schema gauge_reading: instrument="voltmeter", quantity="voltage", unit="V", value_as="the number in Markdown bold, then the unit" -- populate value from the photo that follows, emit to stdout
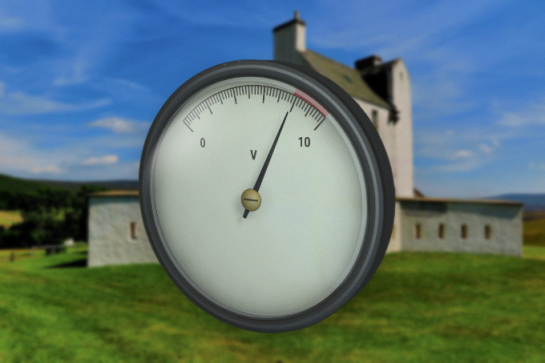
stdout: **8** V
